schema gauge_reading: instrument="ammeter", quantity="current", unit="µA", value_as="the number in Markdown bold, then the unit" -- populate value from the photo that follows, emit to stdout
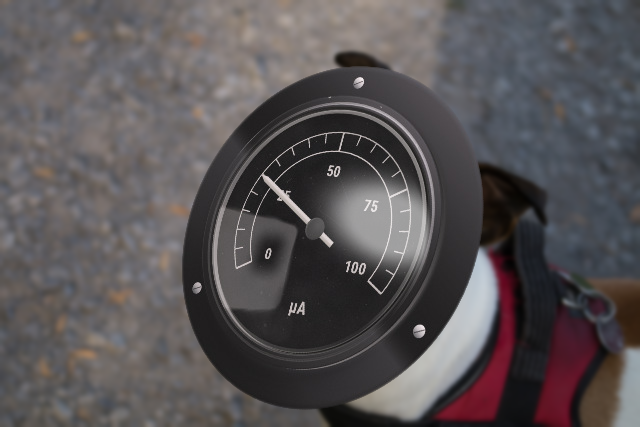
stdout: **25** µA
